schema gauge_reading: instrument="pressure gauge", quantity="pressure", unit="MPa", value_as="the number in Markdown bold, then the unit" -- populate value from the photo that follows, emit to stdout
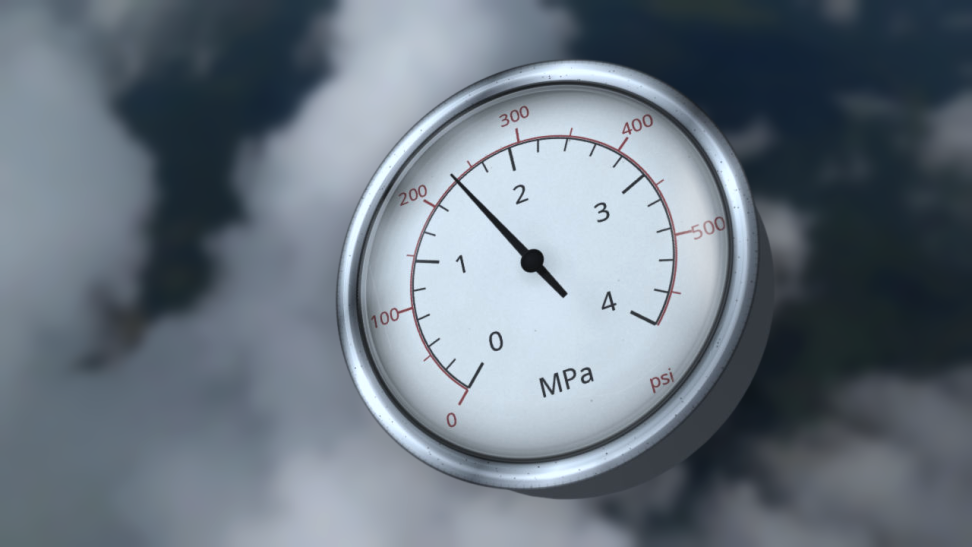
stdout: **1.6** MPa
